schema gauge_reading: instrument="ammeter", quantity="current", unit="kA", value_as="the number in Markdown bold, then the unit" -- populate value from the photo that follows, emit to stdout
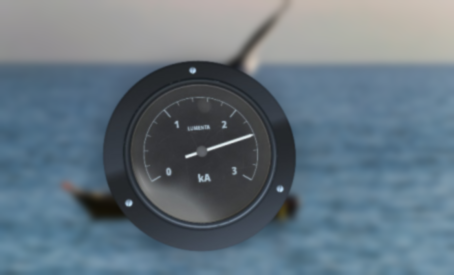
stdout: **2.4** kA
